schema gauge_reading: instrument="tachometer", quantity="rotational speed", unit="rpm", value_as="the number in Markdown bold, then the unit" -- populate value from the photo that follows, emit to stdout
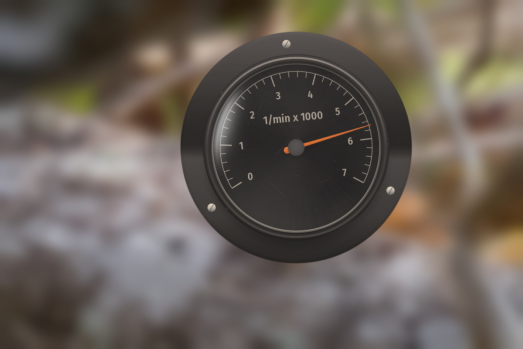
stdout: **5700** rpm
